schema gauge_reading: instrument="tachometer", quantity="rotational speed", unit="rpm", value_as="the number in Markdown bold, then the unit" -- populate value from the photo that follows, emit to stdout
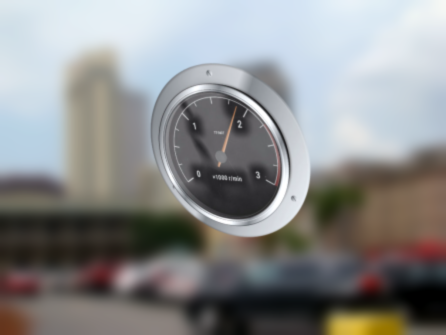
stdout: **1875** rpm
